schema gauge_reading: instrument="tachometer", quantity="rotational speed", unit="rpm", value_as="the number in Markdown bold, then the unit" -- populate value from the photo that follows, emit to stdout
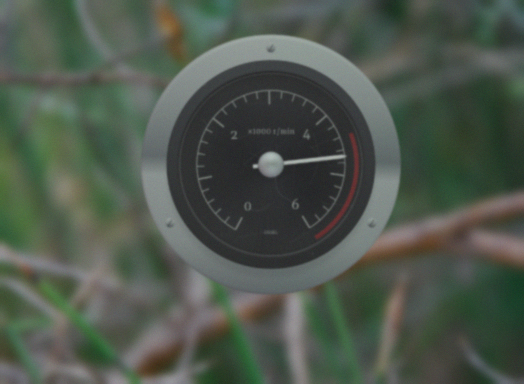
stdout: **4700** rpm
